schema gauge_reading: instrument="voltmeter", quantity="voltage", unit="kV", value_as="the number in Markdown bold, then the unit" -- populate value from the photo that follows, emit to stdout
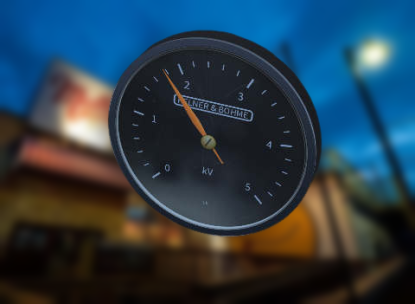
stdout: **1.8** kV
